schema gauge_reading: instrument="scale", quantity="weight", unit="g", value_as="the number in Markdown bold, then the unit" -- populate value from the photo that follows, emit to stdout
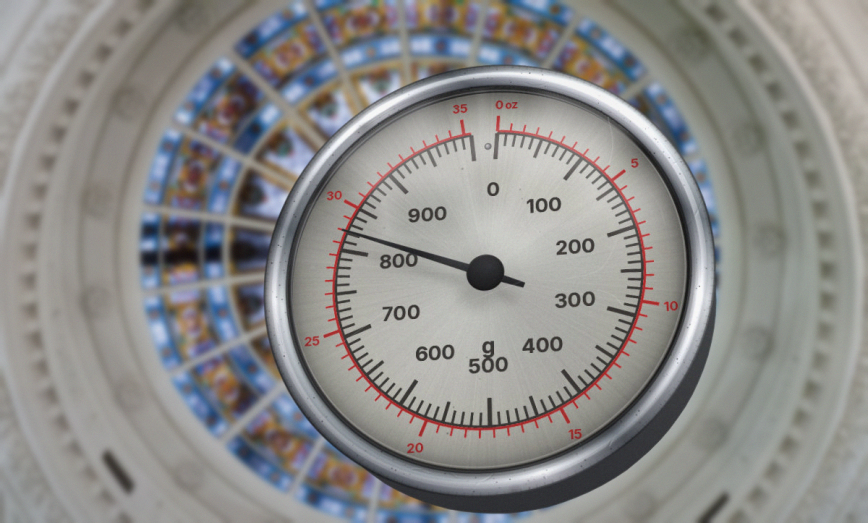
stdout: **820** g
